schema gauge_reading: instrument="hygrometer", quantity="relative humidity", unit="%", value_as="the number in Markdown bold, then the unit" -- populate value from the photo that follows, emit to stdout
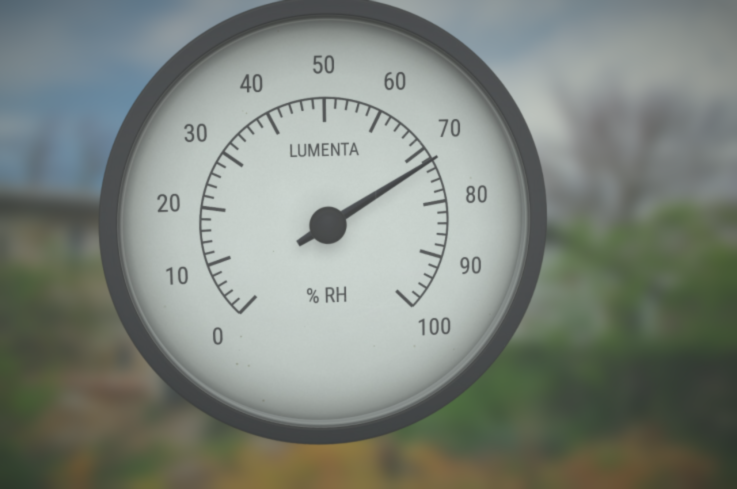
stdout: **72** %
